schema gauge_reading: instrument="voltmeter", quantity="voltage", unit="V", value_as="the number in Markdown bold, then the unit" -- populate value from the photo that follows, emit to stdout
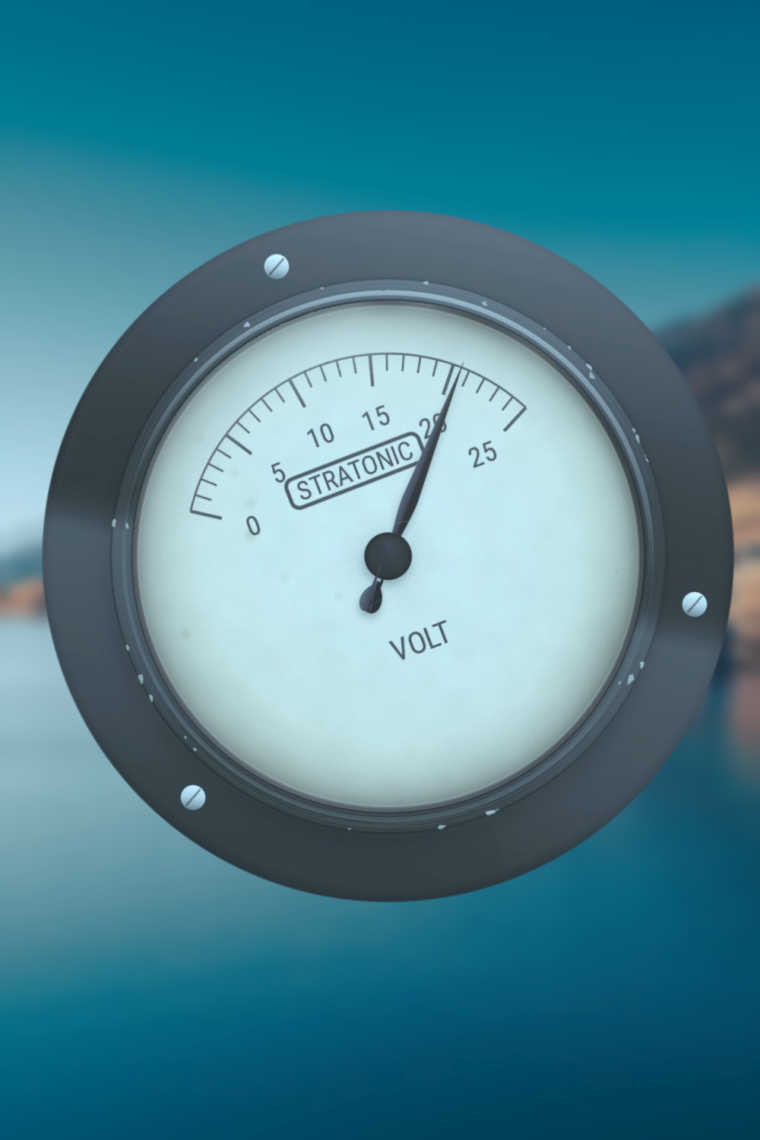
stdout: **20.5** V
